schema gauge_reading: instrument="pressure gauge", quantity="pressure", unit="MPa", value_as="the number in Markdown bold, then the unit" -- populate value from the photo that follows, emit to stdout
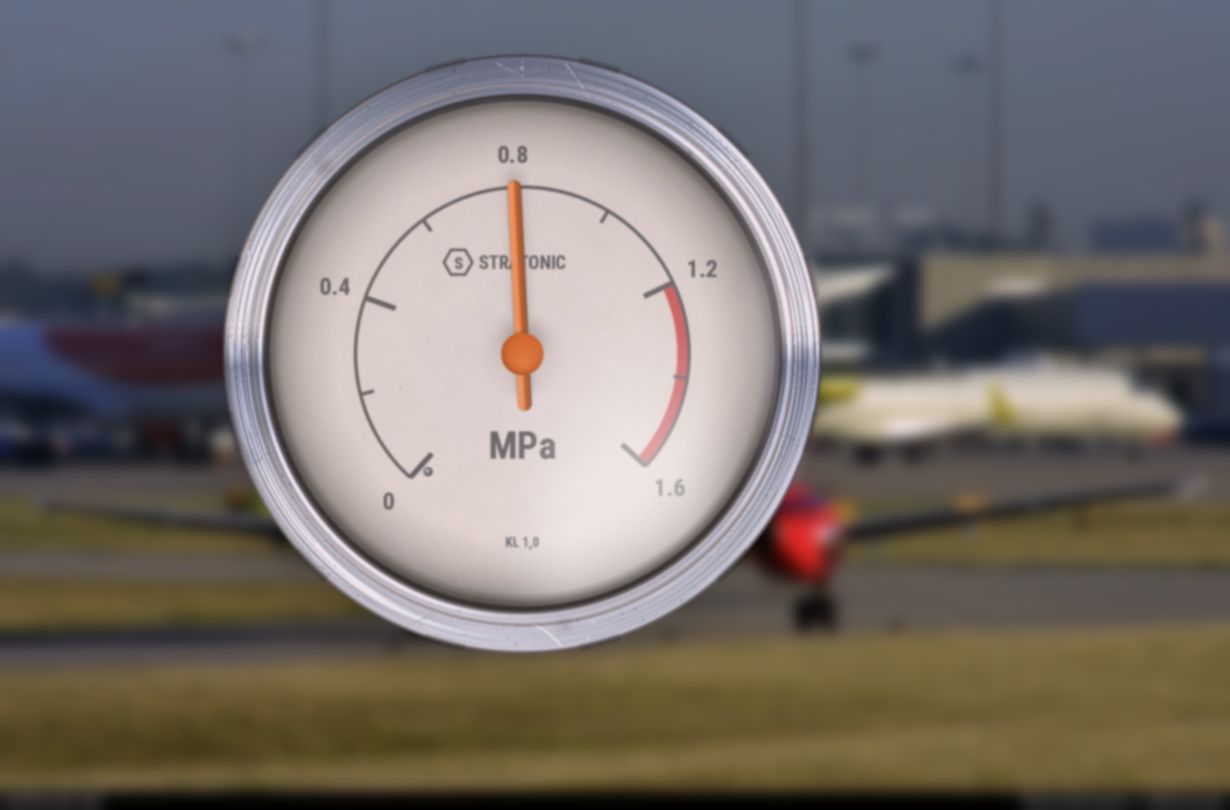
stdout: **0.8** MPa
